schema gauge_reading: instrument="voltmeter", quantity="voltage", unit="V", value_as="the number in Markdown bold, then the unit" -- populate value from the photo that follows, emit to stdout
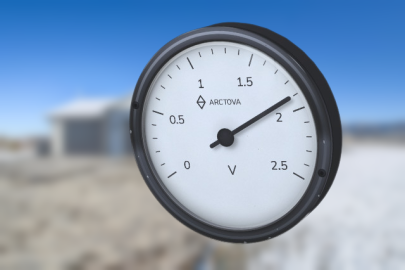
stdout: **1.9** V
